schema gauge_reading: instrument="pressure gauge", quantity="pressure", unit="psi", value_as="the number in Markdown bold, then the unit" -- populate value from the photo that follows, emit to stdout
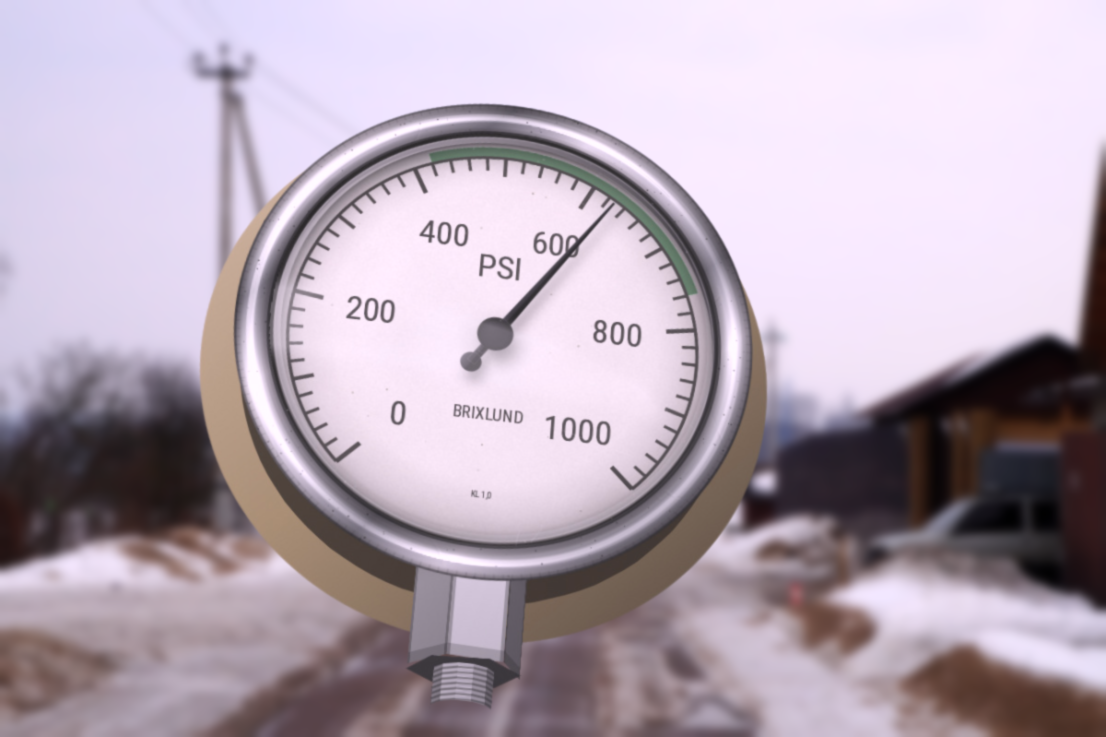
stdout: **630** psi
